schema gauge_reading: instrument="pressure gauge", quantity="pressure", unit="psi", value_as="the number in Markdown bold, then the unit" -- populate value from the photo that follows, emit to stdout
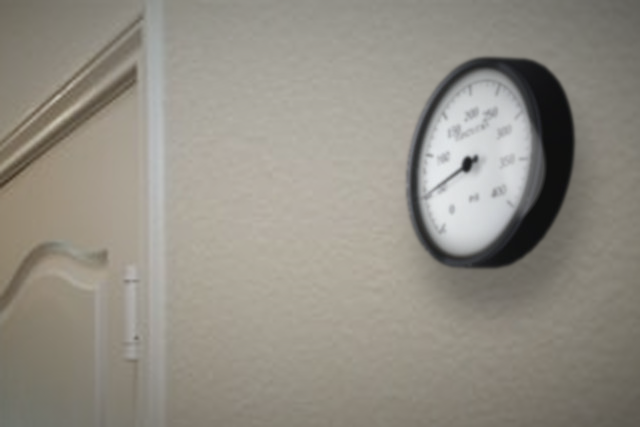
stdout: **50** psi
